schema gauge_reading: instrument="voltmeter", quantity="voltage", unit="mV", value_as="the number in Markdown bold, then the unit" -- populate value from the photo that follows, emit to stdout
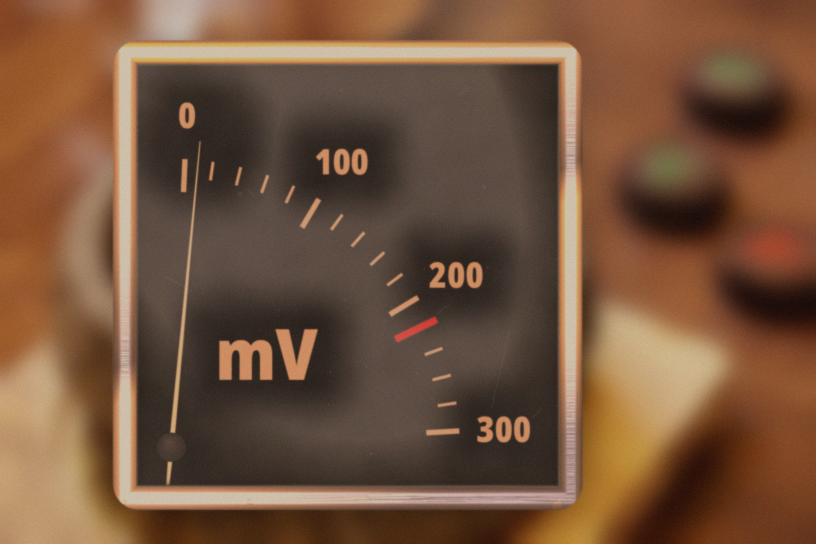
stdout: **10** mV
